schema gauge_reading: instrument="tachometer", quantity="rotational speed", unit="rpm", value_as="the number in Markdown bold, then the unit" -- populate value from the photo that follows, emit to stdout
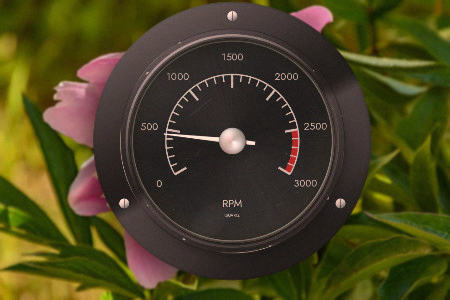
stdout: **450** rpm
